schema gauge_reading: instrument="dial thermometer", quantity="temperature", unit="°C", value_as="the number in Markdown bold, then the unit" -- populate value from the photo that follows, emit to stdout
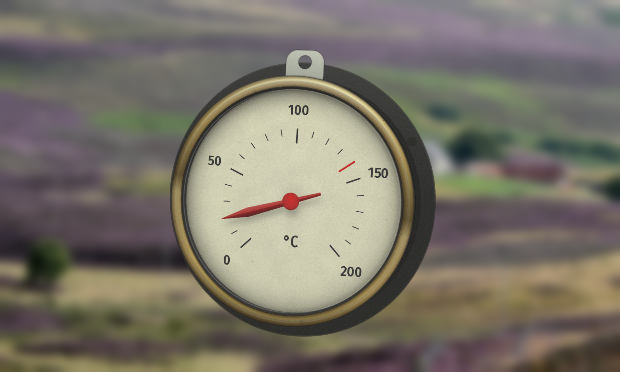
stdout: **20** °C
